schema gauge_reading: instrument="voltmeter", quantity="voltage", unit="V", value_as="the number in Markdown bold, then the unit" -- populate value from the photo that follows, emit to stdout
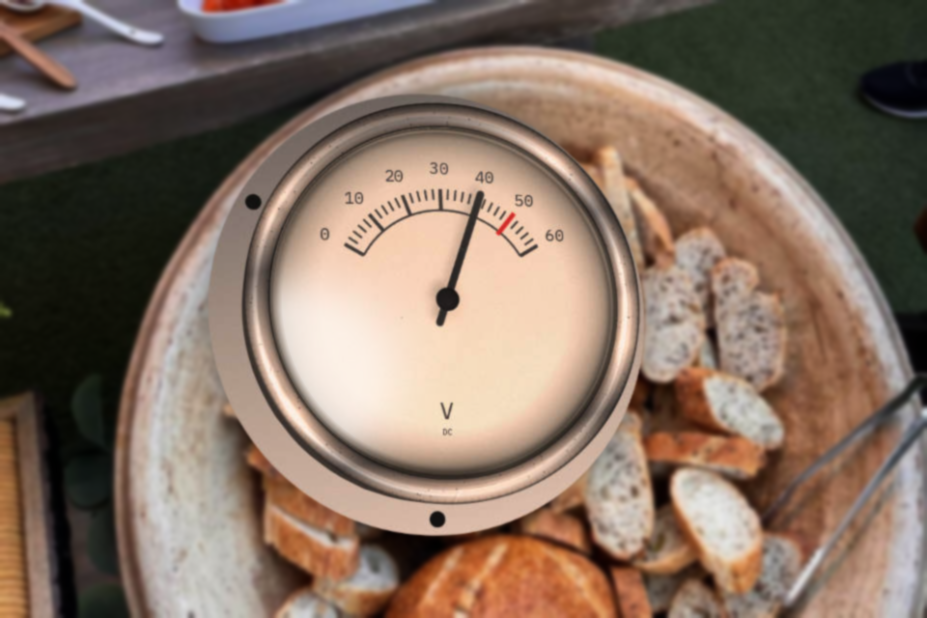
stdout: **40** V
